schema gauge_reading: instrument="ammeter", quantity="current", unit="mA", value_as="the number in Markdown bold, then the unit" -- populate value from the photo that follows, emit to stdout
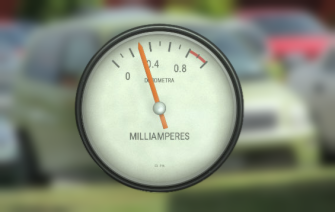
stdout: **0.3** mA
